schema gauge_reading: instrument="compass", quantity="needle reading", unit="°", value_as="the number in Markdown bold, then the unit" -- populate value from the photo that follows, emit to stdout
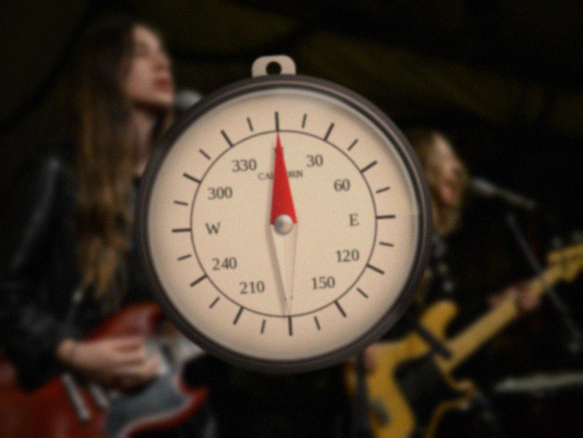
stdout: **0** °
